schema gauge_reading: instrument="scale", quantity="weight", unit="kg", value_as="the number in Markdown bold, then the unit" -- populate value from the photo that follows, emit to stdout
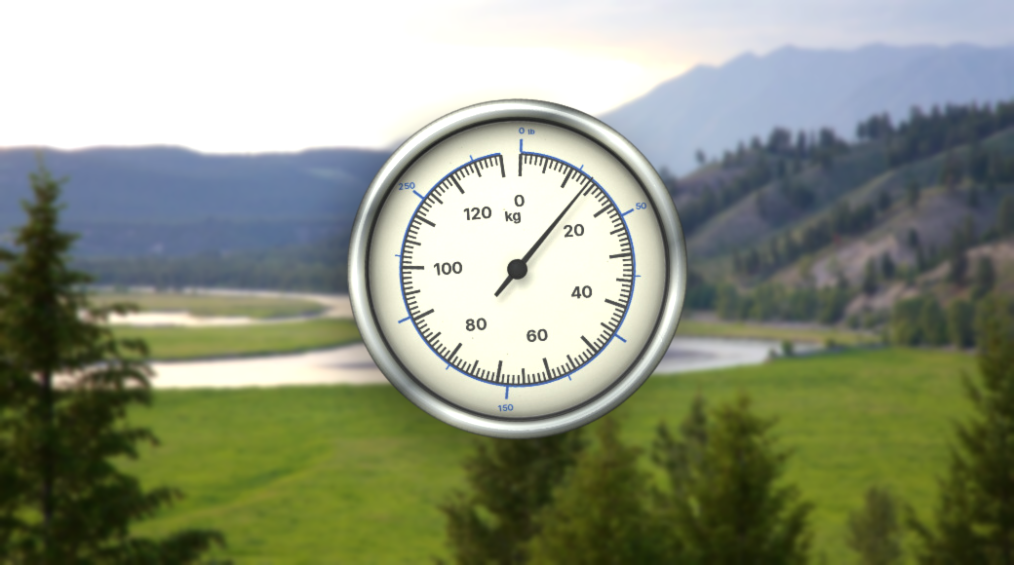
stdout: **14** kg
